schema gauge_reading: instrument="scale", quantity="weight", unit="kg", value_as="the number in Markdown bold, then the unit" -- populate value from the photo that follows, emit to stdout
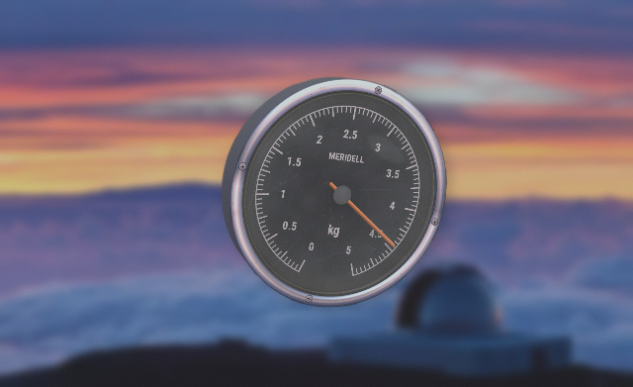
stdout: **4.45** kg
